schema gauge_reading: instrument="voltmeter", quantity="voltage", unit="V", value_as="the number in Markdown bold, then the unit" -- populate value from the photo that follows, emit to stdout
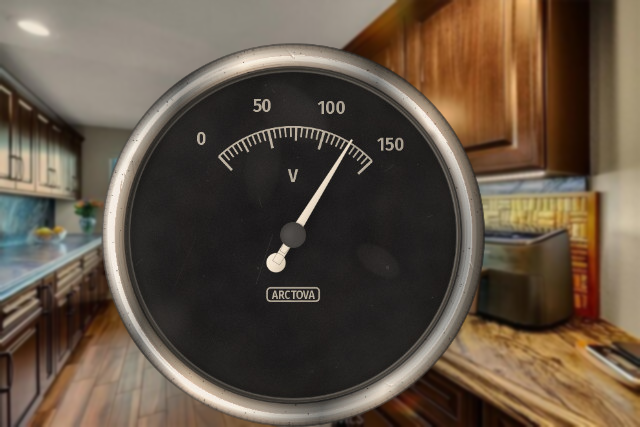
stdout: **125** V
